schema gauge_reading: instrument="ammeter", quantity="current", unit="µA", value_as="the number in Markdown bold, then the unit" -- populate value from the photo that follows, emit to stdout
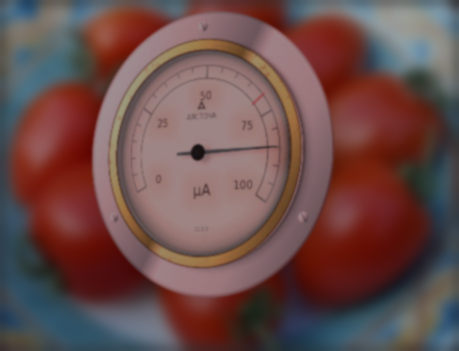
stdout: **85** µA
